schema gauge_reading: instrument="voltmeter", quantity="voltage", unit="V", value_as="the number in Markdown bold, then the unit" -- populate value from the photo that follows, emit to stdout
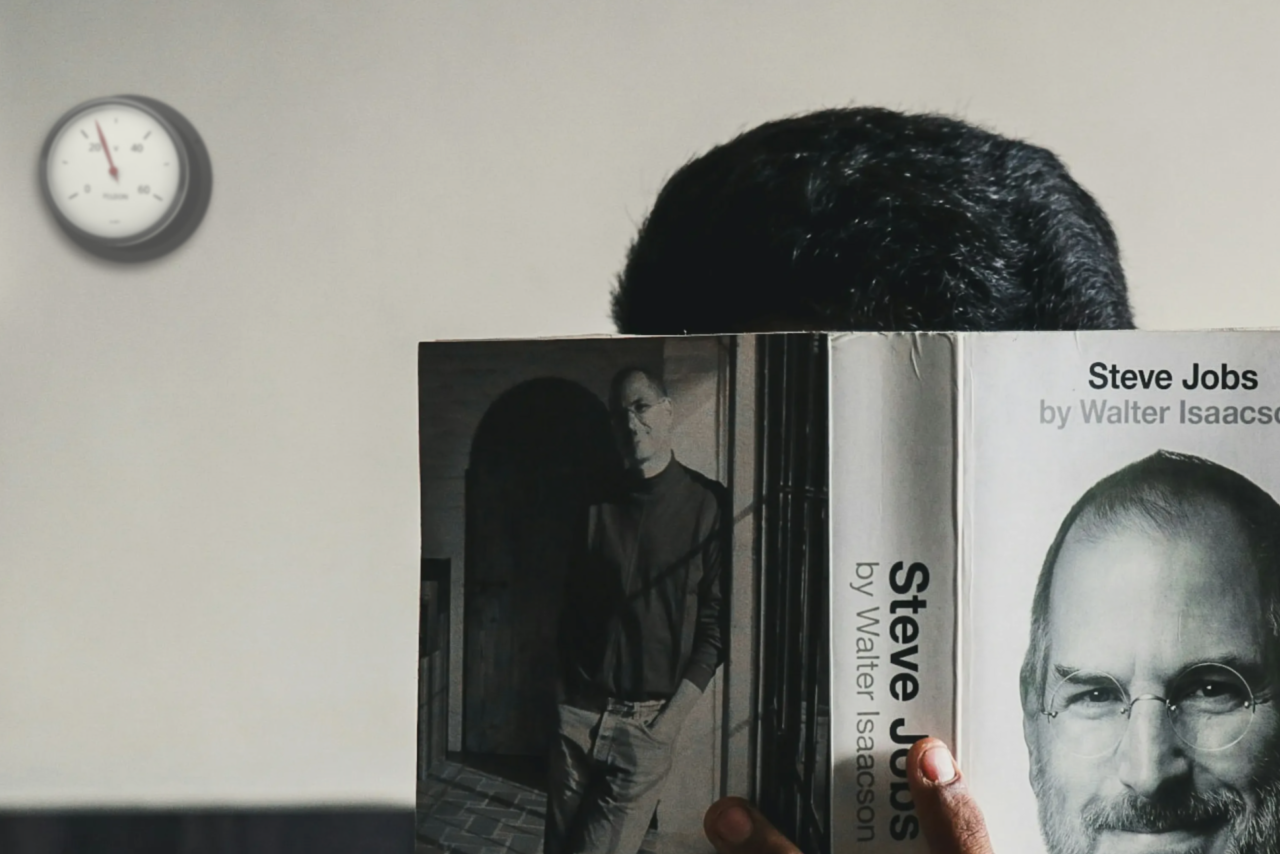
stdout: **25** V
